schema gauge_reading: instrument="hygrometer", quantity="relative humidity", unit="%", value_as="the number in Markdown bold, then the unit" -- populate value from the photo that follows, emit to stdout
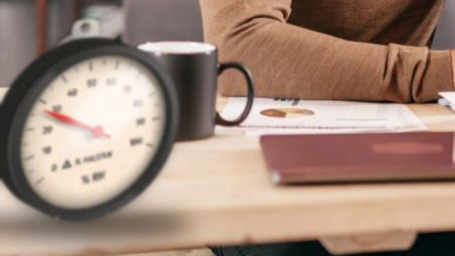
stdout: **27.5** %
